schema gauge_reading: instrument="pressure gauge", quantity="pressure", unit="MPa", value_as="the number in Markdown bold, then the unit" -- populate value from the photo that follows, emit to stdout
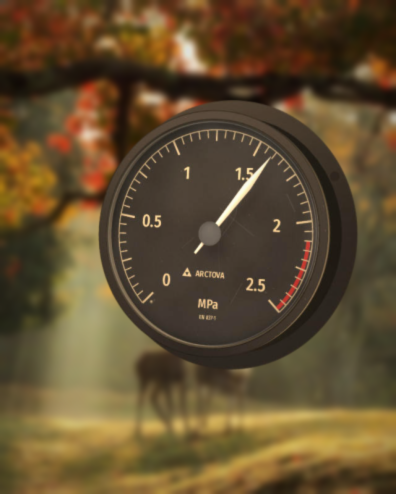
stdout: **1.6** MPa
